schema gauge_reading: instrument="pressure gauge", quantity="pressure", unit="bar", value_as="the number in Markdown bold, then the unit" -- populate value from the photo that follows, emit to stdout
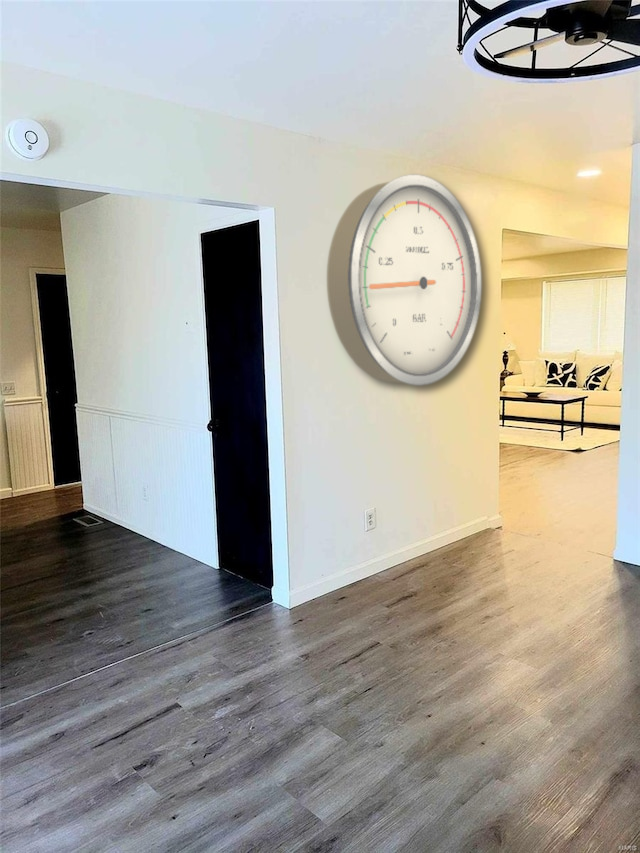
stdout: **0.15** bar
